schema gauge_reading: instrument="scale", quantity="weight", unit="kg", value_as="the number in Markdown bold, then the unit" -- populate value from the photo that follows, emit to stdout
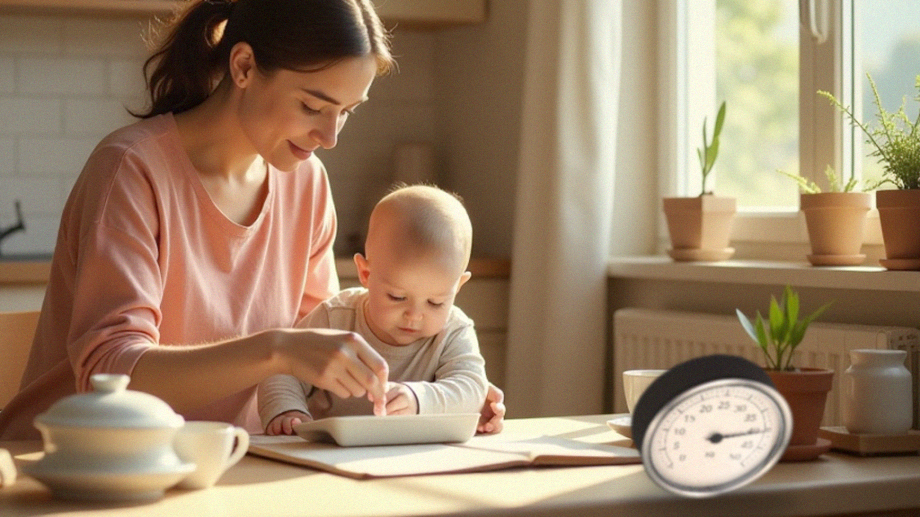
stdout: **40** kg
